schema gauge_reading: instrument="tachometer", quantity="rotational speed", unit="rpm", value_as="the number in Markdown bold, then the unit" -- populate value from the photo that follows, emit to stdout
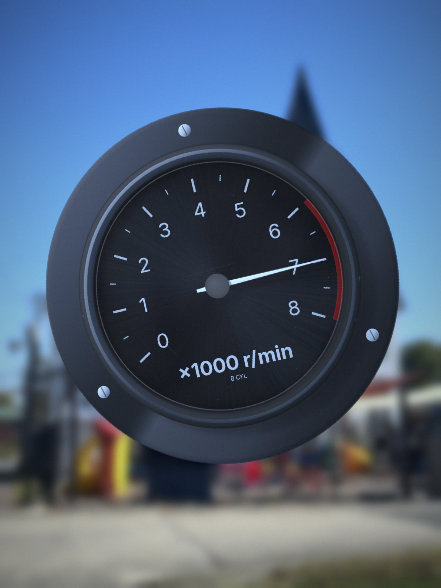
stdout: **7000** rpm
